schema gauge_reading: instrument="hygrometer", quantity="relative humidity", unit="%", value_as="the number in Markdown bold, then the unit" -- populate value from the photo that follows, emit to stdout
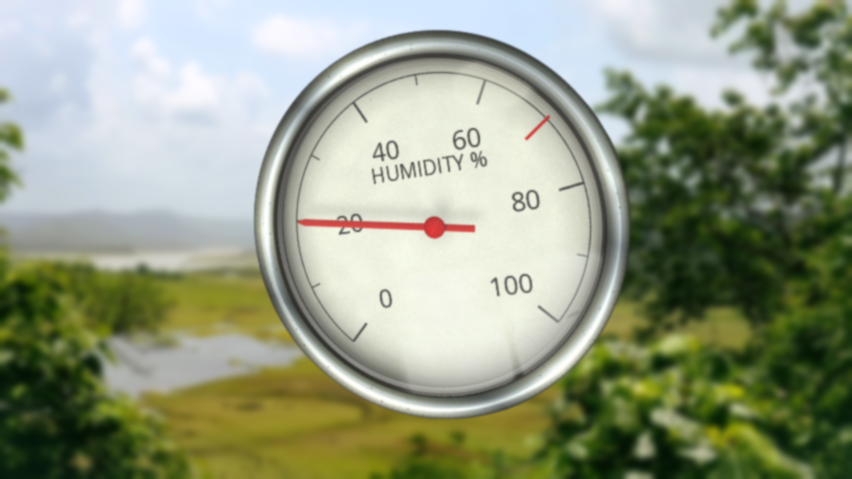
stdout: **20** %
